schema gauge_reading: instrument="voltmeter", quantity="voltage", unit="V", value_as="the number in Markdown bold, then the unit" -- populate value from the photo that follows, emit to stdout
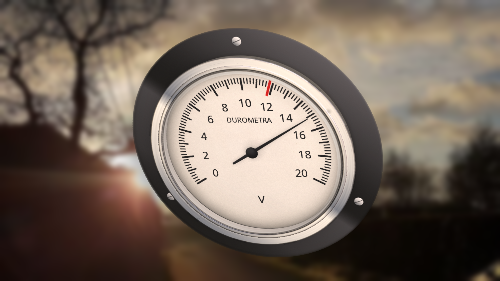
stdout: **15** V
